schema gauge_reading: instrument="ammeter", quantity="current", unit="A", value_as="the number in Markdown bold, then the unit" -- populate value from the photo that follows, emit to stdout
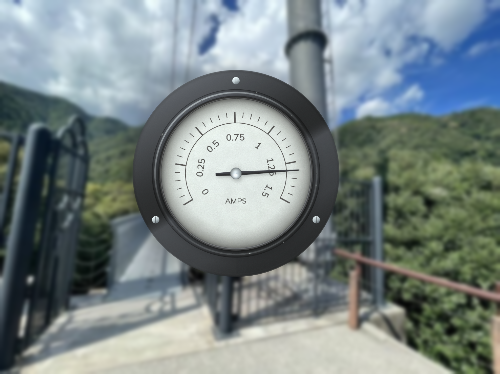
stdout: **1.3** A
